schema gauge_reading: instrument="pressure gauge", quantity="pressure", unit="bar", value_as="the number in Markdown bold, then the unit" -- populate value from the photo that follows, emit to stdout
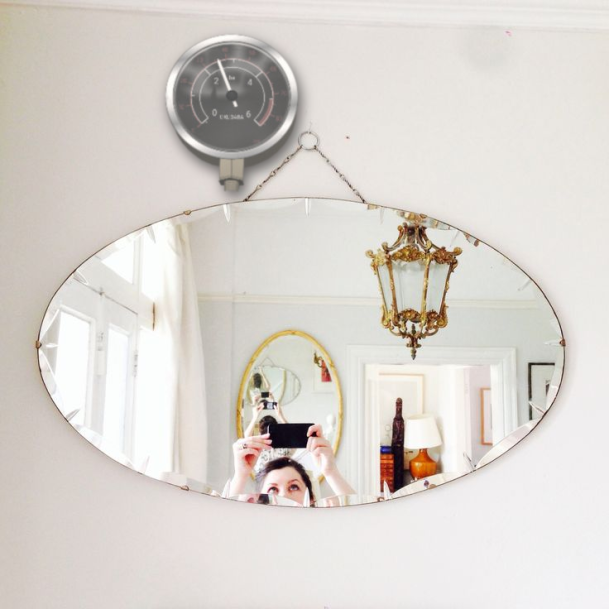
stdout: **2.5** bar
